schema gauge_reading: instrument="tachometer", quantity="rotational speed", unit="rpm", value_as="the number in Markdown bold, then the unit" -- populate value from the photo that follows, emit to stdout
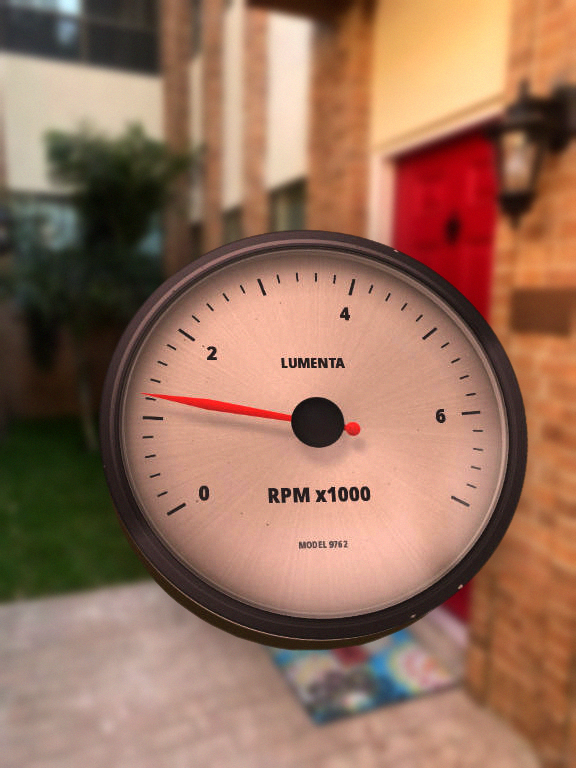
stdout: **1200** rpm
